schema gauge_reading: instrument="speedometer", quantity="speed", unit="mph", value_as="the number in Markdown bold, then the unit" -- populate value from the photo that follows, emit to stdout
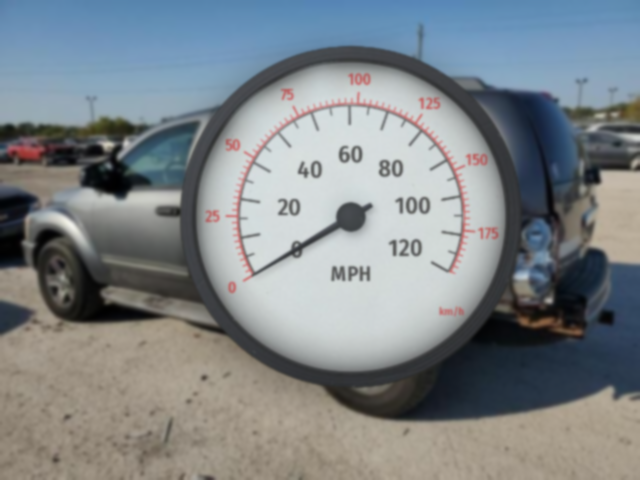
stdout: **0** mph
